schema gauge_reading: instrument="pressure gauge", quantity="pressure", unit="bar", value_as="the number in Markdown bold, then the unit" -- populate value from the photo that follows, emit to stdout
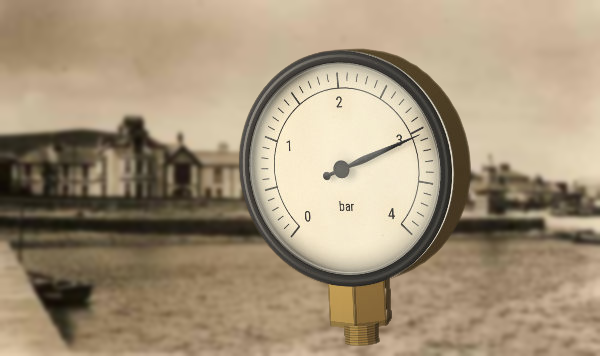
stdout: **3.05** bar
